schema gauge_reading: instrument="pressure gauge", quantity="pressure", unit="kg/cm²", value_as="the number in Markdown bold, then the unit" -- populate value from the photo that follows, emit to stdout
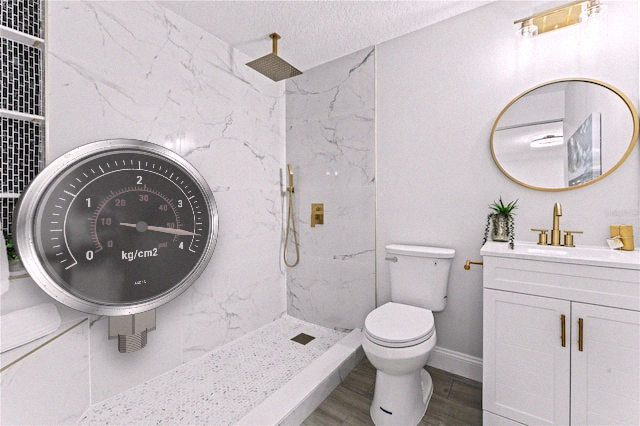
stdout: **3.7** kg/cm²
